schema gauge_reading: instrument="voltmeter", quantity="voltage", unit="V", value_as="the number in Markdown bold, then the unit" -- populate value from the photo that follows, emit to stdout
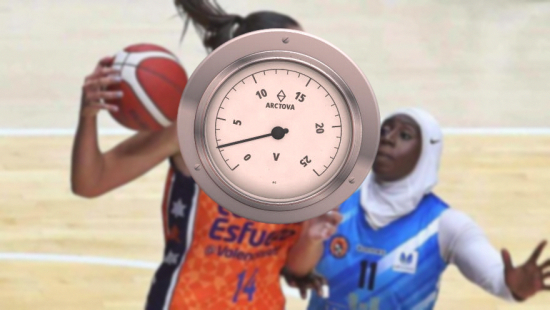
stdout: **2.5** V
